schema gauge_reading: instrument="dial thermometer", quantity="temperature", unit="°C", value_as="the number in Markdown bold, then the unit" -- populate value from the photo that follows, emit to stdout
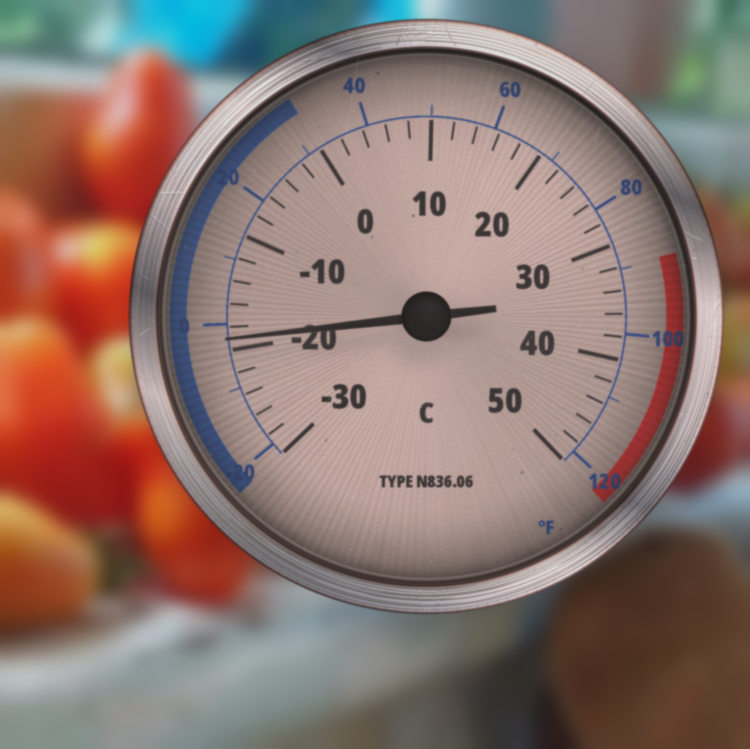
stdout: **-19** °C
